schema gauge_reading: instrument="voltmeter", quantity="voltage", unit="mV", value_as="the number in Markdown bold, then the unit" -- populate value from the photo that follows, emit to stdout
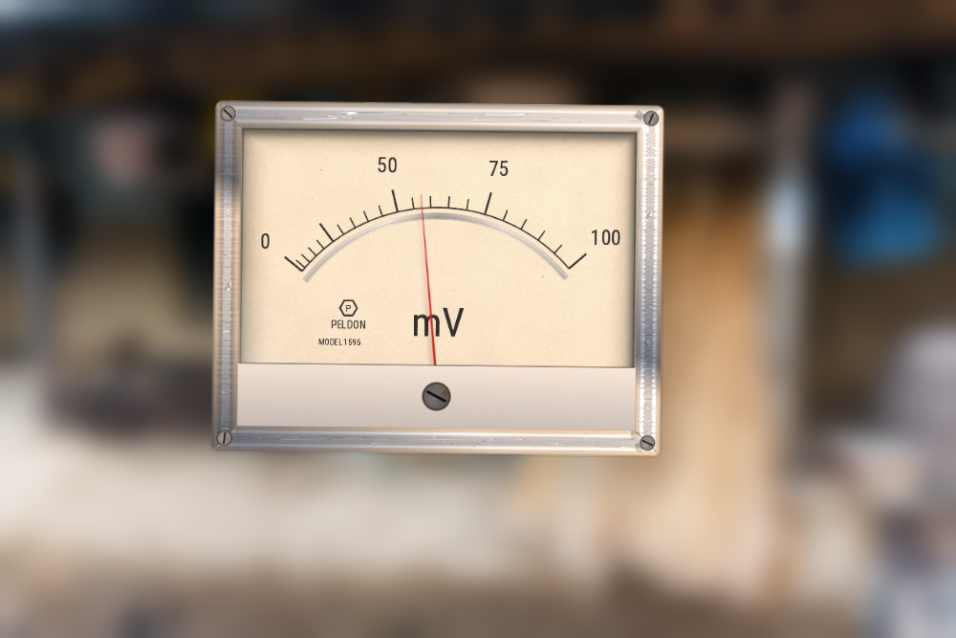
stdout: **57.5** mV
